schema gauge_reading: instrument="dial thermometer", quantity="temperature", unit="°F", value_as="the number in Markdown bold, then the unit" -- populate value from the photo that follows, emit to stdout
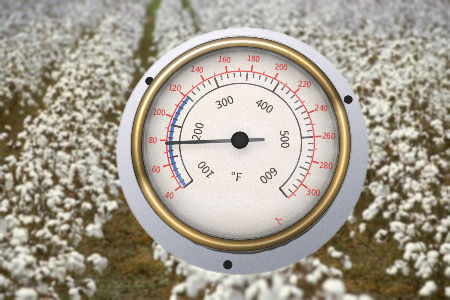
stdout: **170** °F
